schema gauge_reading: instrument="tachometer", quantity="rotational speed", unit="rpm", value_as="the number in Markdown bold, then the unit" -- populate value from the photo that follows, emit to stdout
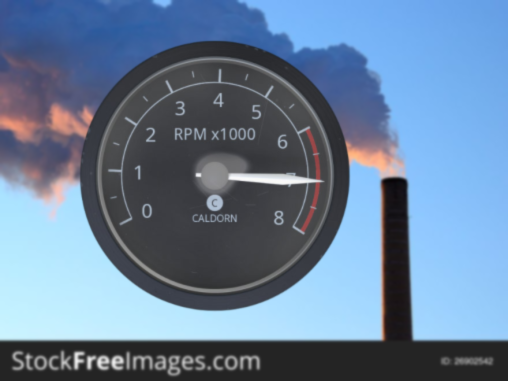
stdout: **7000** rpm
